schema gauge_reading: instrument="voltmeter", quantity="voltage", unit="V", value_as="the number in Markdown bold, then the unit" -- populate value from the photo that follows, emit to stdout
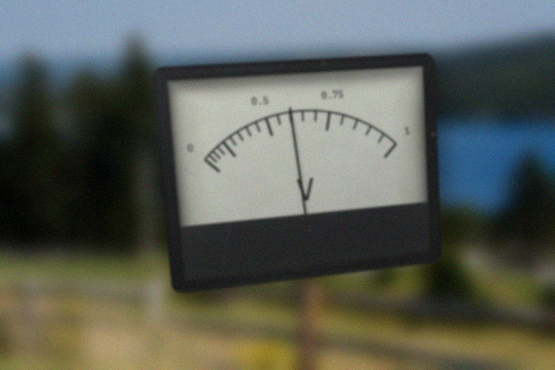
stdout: **0.6** V
